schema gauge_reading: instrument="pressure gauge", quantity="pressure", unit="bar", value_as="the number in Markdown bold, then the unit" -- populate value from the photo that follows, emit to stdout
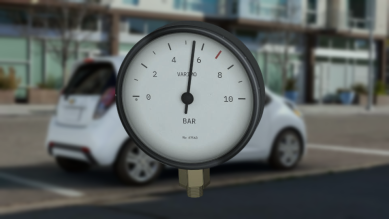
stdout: **5.5** bar
